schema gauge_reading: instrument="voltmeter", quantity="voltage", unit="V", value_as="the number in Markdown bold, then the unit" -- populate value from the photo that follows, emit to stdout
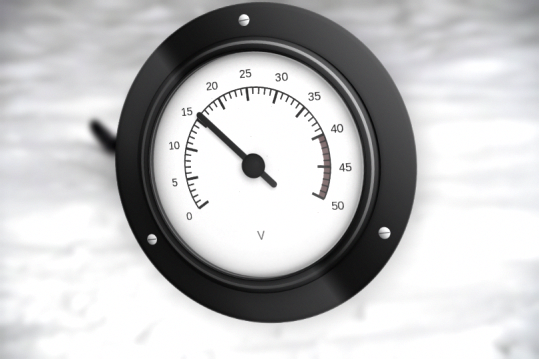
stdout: **16** V
